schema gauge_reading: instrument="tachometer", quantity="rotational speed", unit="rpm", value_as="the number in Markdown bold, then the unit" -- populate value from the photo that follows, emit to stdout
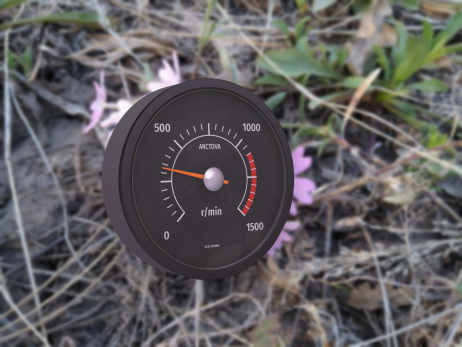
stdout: **325** rpm
